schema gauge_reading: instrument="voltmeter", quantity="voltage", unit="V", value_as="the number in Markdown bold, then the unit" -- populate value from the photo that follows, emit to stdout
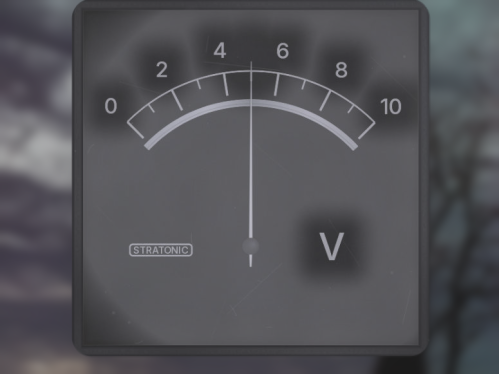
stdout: **5** V
